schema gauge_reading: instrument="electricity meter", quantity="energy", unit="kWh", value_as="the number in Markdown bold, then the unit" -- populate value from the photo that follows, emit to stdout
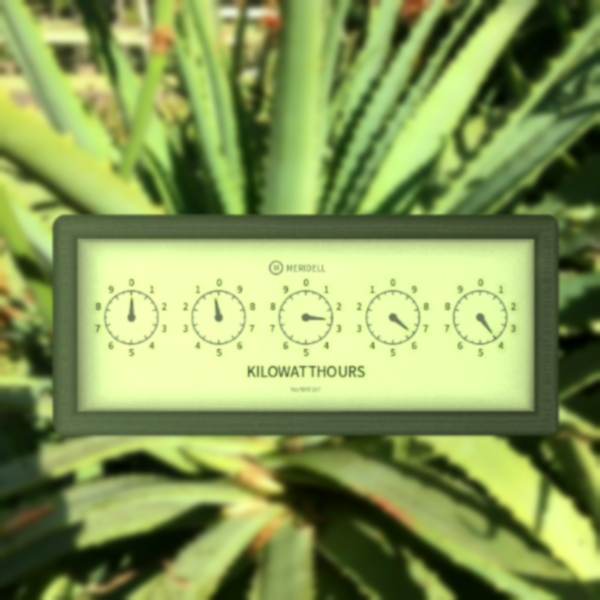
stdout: **264** kWh
